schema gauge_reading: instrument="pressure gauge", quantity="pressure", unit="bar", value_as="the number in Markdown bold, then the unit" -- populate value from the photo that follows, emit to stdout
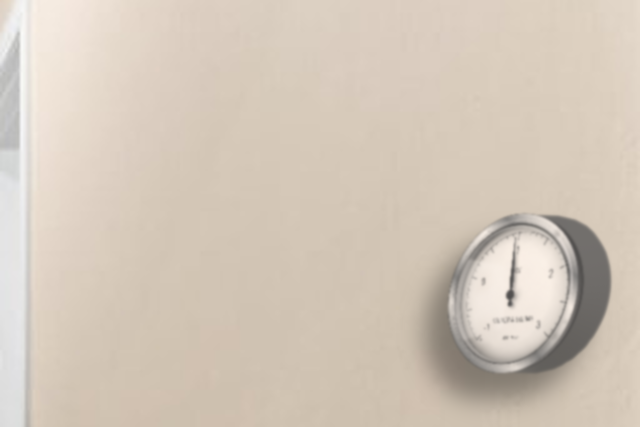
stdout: **1** bar
